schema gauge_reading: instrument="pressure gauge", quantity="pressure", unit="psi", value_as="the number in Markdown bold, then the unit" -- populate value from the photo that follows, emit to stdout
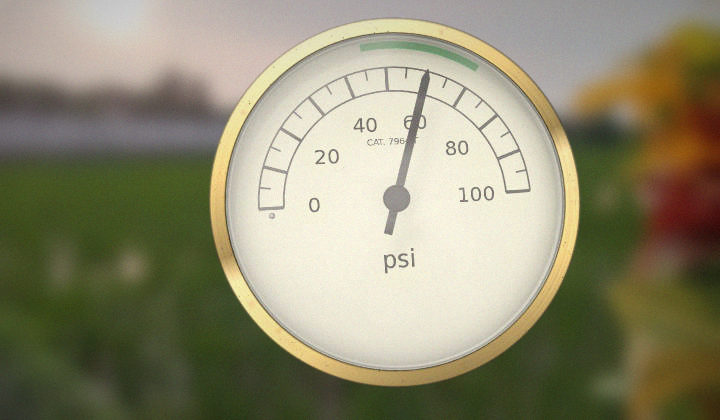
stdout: **60** psi
